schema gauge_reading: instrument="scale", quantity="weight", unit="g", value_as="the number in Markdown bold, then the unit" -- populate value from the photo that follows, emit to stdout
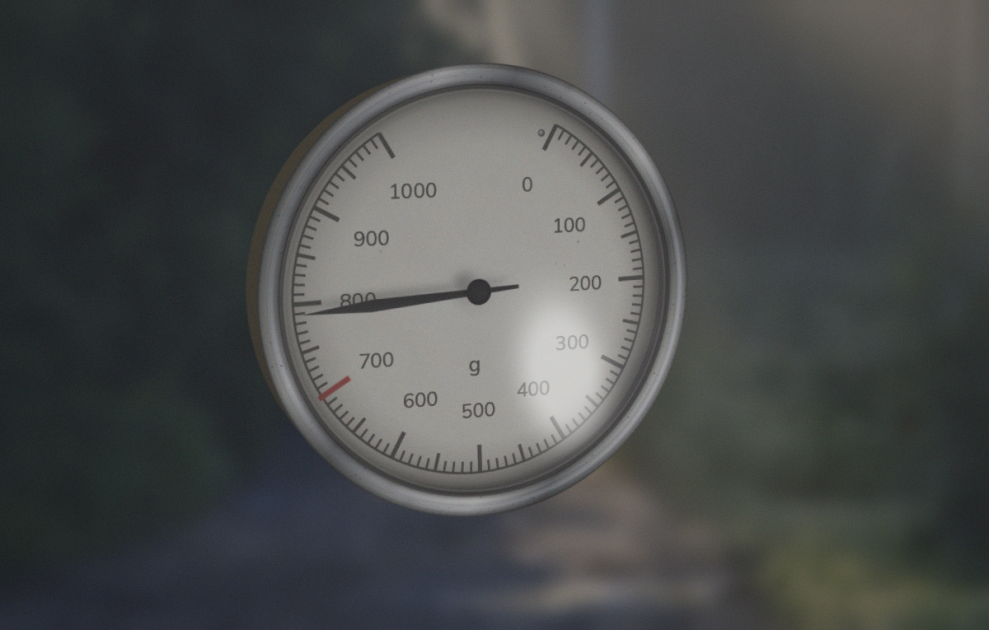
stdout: **790** g
